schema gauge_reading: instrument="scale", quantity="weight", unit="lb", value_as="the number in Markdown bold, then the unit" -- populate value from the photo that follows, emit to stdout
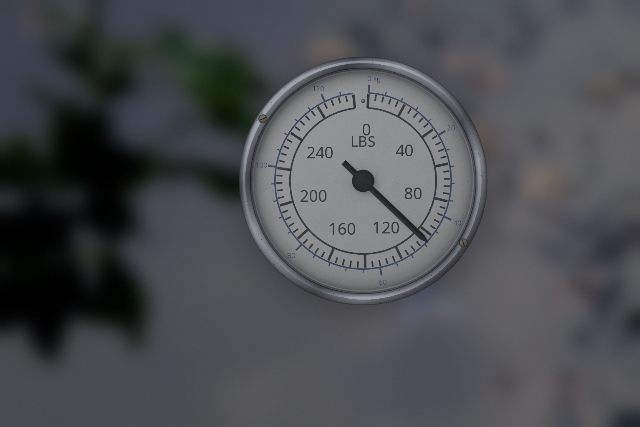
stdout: **104** lb
